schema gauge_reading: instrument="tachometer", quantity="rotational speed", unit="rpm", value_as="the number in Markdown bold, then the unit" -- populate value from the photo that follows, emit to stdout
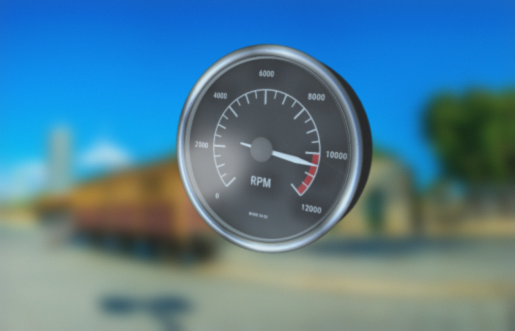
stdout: **10500** rpm
